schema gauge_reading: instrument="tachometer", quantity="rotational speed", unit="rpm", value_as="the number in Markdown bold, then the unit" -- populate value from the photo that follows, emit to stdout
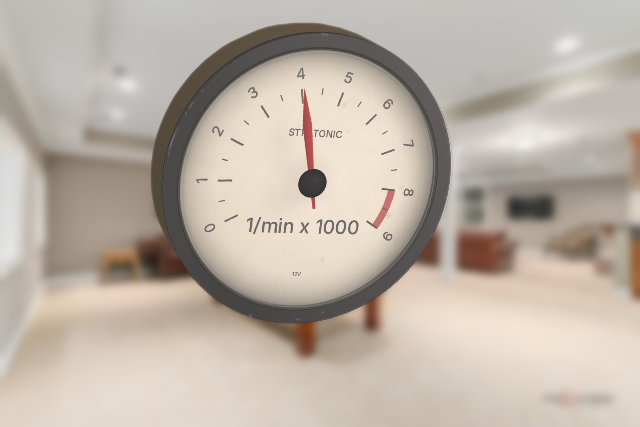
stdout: **4000** rpm
